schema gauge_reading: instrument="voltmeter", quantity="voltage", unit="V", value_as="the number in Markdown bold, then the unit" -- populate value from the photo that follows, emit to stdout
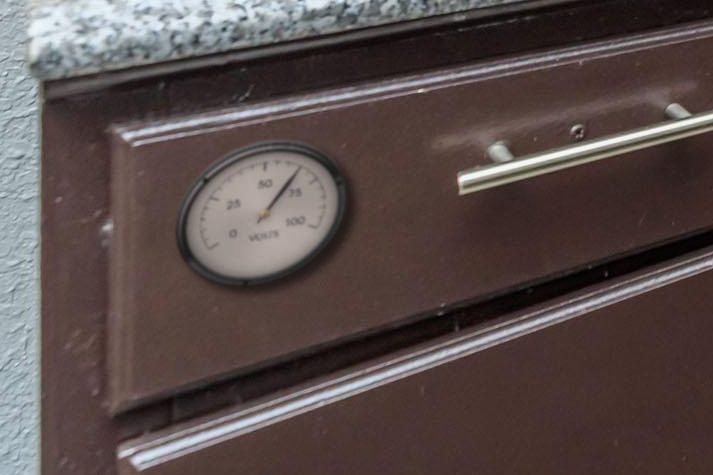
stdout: **65** V
